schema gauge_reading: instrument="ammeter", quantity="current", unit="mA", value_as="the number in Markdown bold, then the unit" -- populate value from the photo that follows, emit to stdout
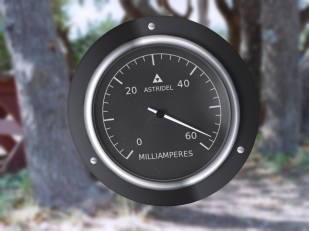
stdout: **57** mA
